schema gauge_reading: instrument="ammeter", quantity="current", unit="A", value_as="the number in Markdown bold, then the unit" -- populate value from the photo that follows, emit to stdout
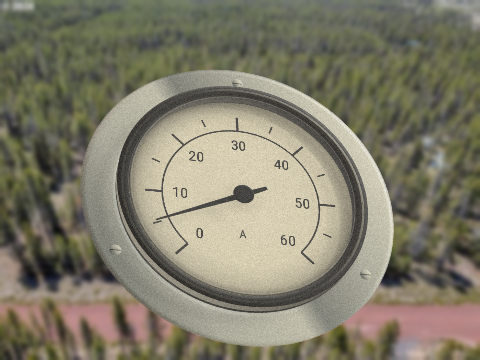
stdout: **5** A
